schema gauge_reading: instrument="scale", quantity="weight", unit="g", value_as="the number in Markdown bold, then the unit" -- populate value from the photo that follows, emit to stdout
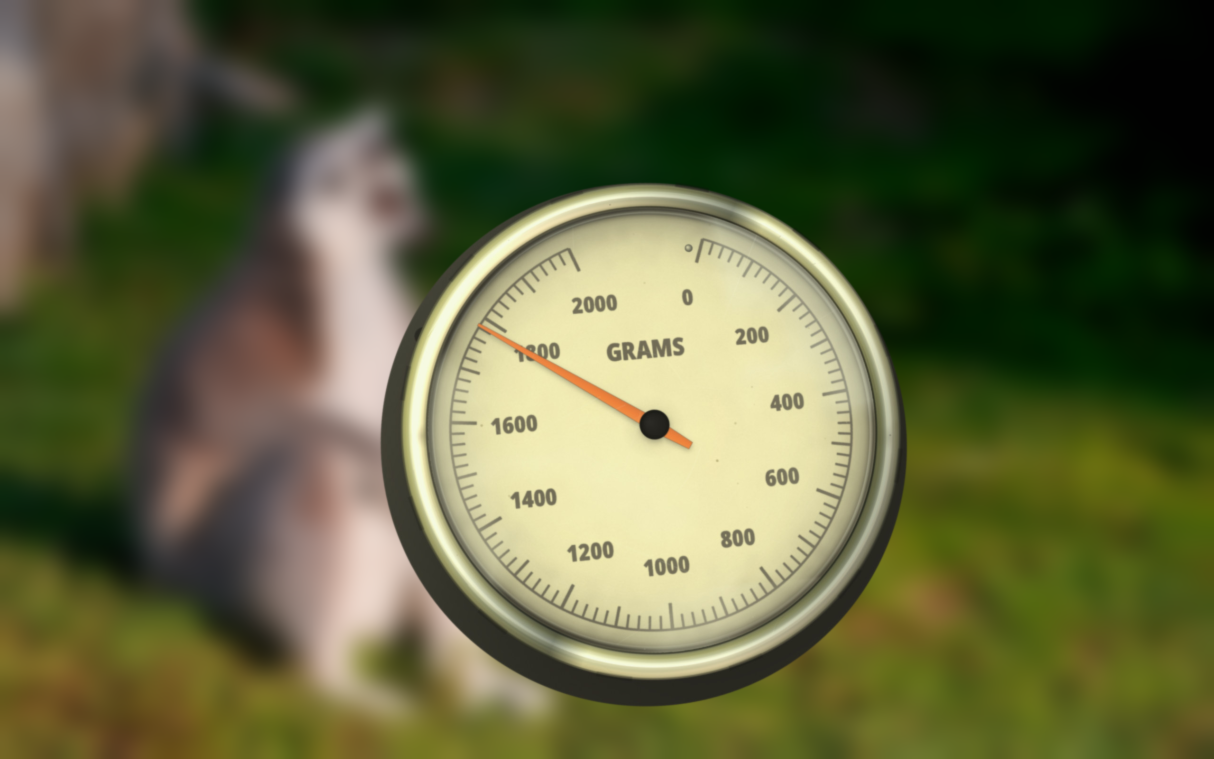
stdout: **1780** g
